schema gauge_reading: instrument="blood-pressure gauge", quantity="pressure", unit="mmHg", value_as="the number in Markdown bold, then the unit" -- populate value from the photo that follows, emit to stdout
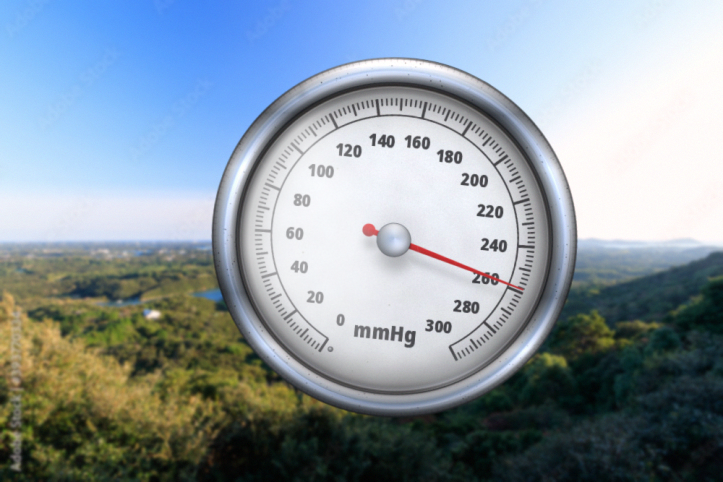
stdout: **258** mmHg
